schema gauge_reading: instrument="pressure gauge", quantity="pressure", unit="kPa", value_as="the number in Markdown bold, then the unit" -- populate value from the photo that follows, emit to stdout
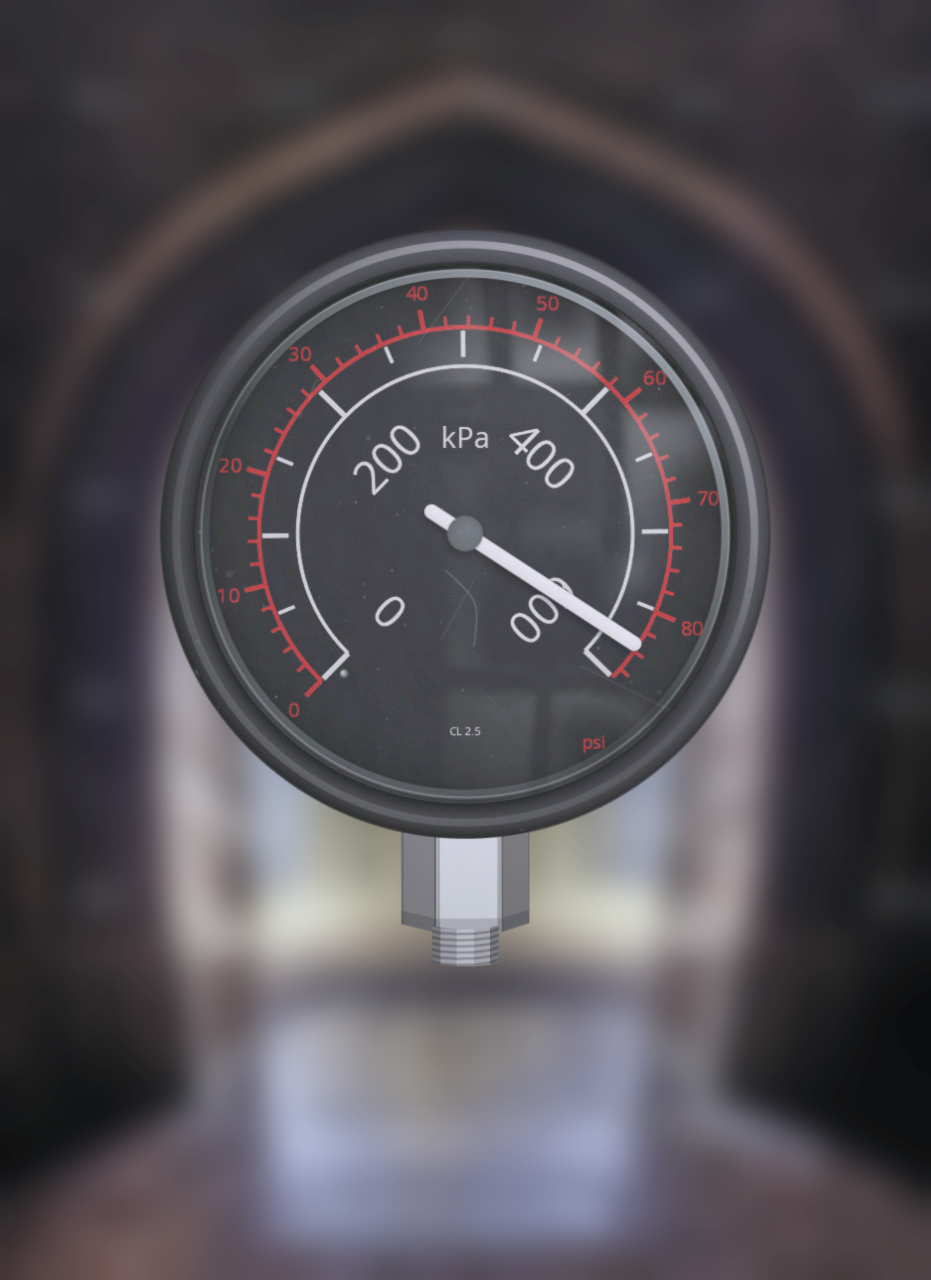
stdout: **575** kPa
